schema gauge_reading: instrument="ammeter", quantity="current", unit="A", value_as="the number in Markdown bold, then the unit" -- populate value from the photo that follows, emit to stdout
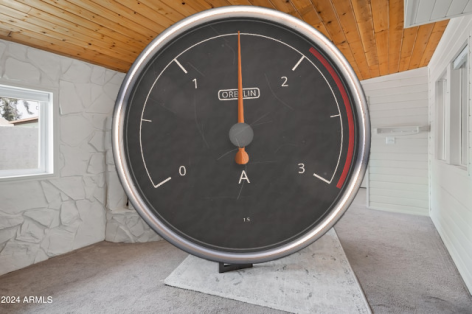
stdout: **1.5** A
